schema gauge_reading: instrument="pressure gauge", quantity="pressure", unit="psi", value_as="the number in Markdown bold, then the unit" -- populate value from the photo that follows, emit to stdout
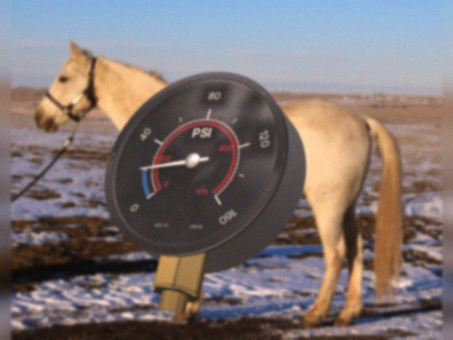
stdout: **20** psi
